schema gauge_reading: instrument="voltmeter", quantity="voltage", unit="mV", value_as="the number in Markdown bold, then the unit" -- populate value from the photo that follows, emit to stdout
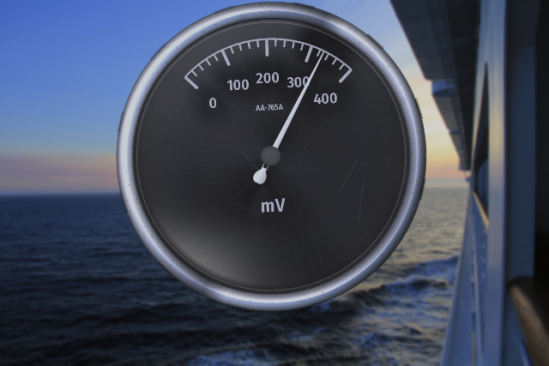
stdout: **330** mV
